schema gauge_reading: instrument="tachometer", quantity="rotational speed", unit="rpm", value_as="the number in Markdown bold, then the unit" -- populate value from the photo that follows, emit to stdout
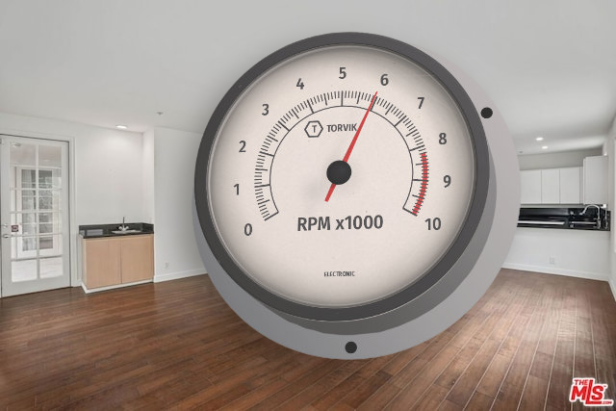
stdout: **6000** rpm
